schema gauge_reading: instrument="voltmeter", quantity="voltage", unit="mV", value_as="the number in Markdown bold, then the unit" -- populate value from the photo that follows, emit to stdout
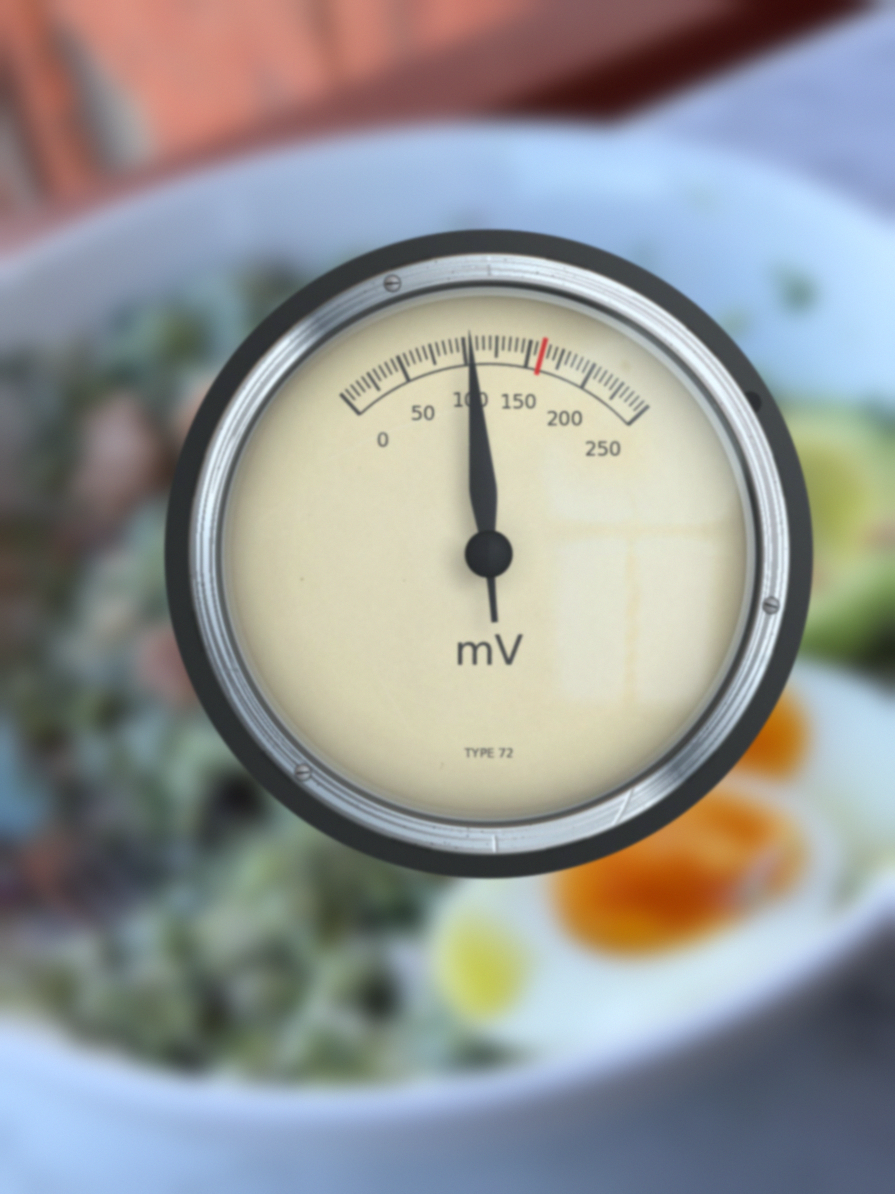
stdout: **105** mV
